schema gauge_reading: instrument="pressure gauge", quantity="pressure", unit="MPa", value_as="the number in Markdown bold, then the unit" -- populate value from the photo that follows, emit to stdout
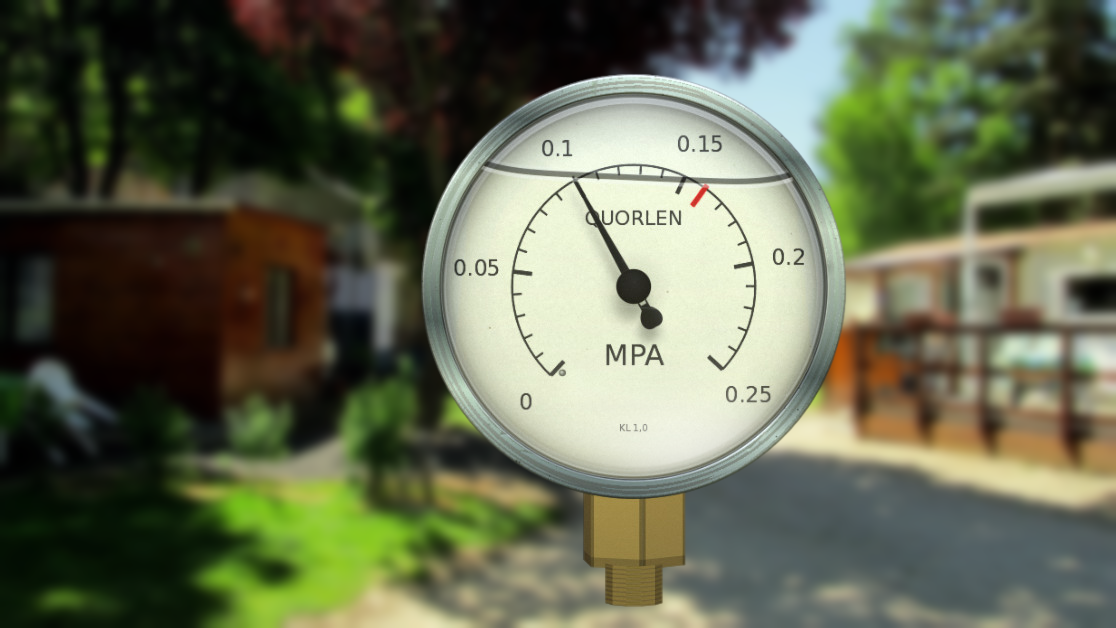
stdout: **0.1** MPa
